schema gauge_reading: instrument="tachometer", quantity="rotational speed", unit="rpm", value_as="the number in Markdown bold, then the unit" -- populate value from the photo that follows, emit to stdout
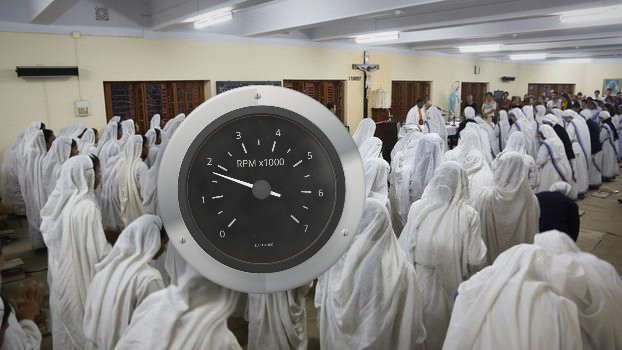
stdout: **1750** rpm
